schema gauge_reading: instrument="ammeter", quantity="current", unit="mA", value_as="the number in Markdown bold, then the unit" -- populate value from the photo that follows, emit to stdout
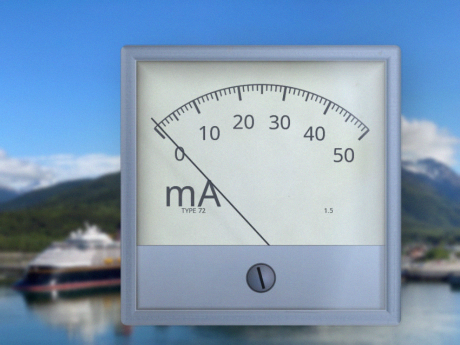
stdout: **1** mA
